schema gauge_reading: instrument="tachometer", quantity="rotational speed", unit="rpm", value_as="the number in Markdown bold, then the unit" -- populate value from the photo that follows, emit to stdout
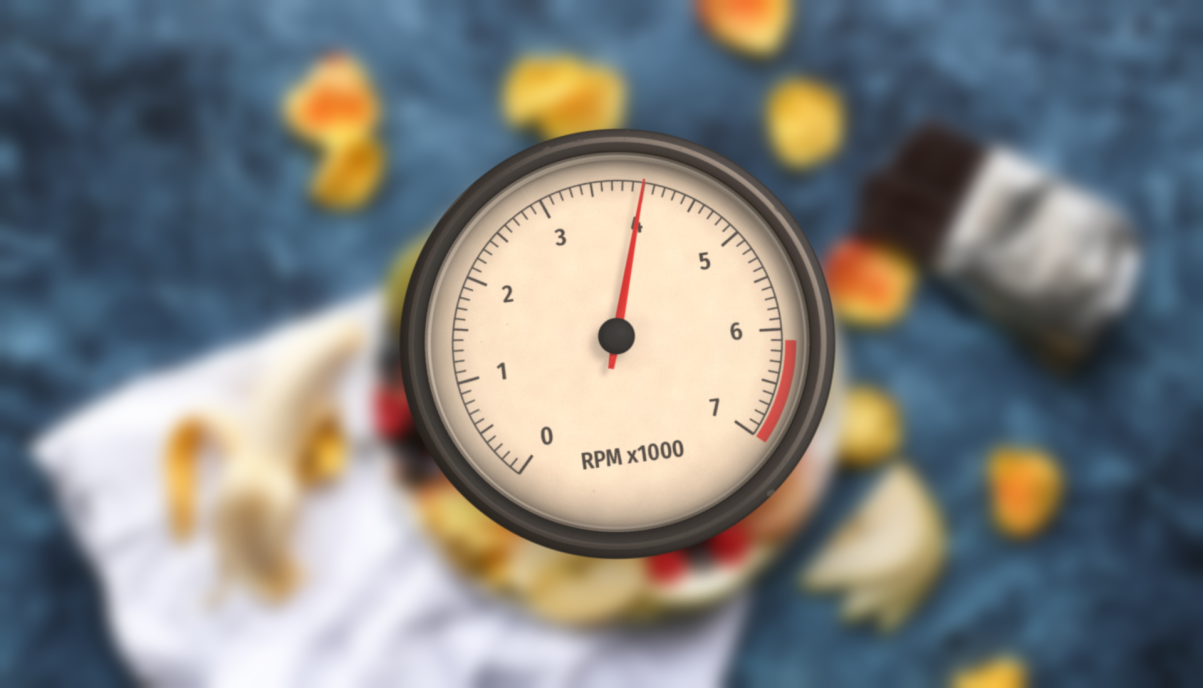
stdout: **4000** rpm
